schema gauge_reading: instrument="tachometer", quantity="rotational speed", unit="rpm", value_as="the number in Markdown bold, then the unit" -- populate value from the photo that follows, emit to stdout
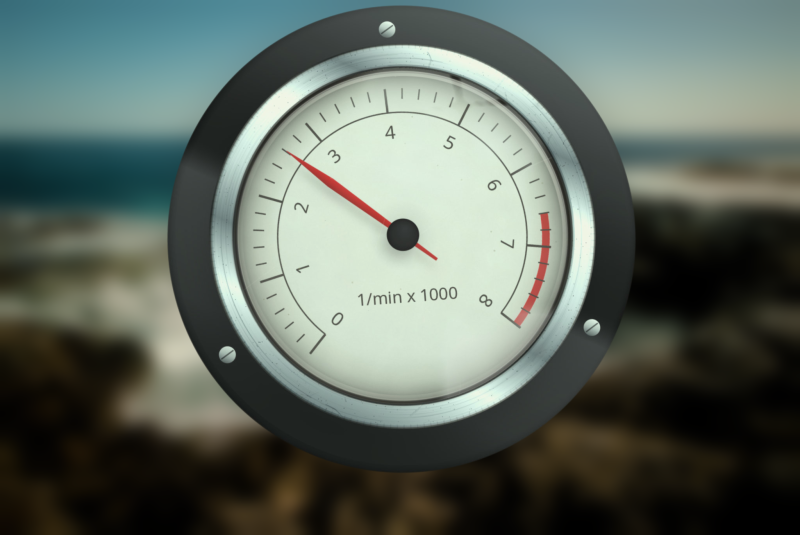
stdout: **2600** rpm
